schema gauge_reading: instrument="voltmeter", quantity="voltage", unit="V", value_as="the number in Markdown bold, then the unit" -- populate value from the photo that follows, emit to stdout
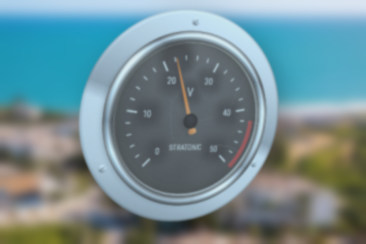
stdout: **22** V
